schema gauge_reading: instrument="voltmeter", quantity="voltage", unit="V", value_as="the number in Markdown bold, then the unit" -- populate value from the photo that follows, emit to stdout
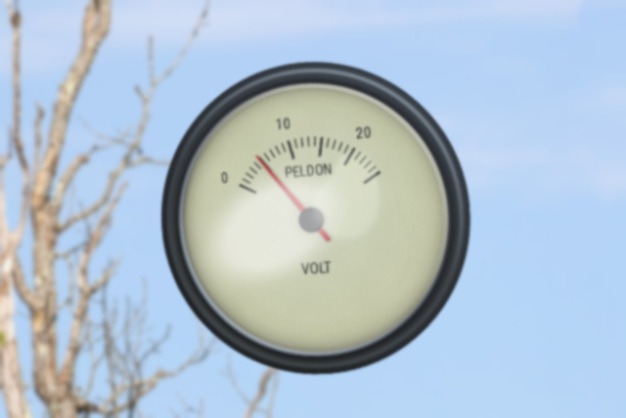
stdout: **5** V
